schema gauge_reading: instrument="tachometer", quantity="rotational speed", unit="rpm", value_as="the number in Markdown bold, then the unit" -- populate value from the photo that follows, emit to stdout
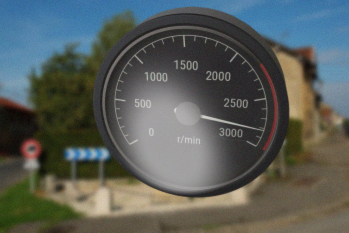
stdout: **2800** rpm
